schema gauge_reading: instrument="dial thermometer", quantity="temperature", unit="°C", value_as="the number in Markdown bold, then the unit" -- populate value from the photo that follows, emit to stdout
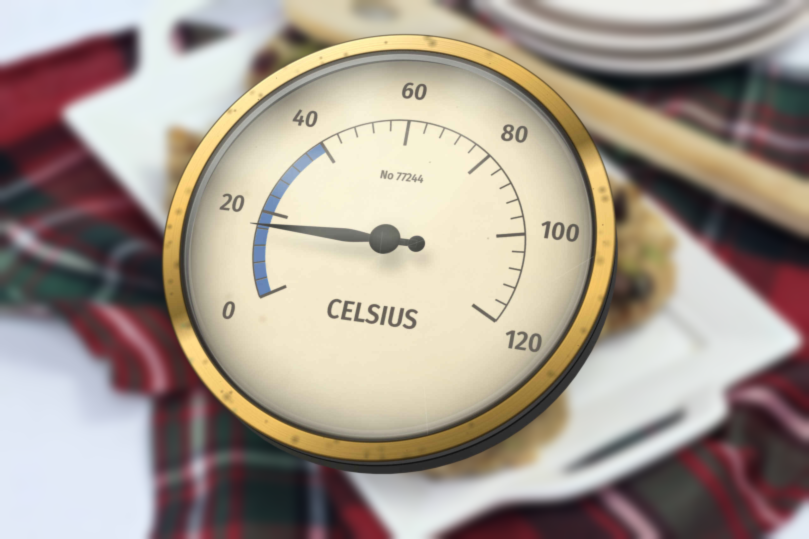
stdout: **16** °C
